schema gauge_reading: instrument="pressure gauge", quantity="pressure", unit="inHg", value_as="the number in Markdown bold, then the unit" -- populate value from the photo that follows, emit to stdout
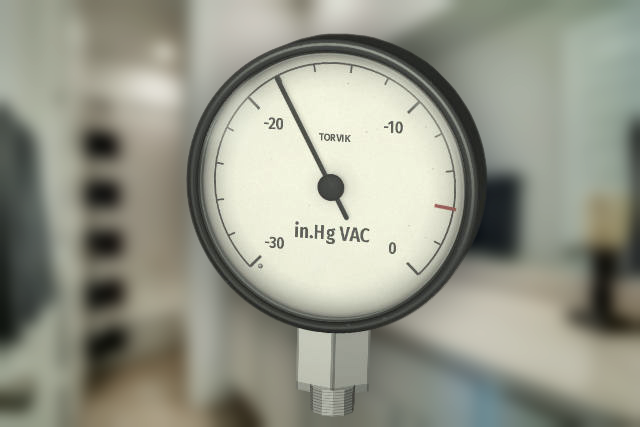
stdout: **-18** inHg
